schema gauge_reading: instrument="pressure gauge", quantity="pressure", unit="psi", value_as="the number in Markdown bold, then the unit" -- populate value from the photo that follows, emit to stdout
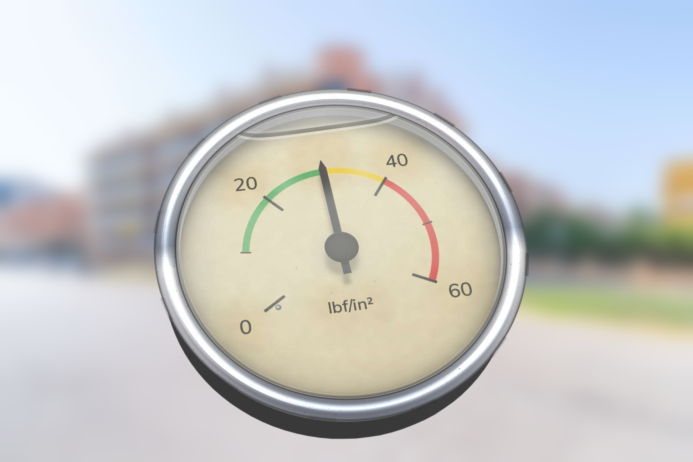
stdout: **30** psi
